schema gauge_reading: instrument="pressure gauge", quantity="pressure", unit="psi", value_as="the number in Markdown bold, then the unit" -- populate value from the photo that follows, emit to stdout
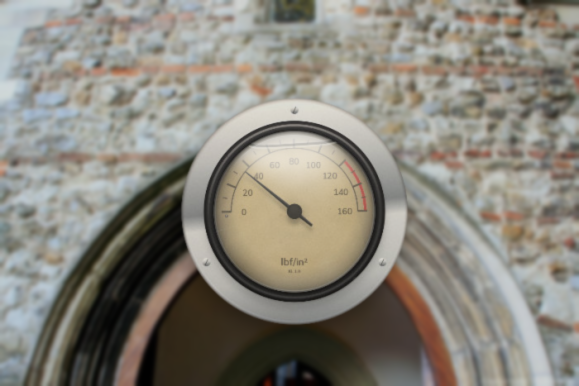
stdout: **35** psi
